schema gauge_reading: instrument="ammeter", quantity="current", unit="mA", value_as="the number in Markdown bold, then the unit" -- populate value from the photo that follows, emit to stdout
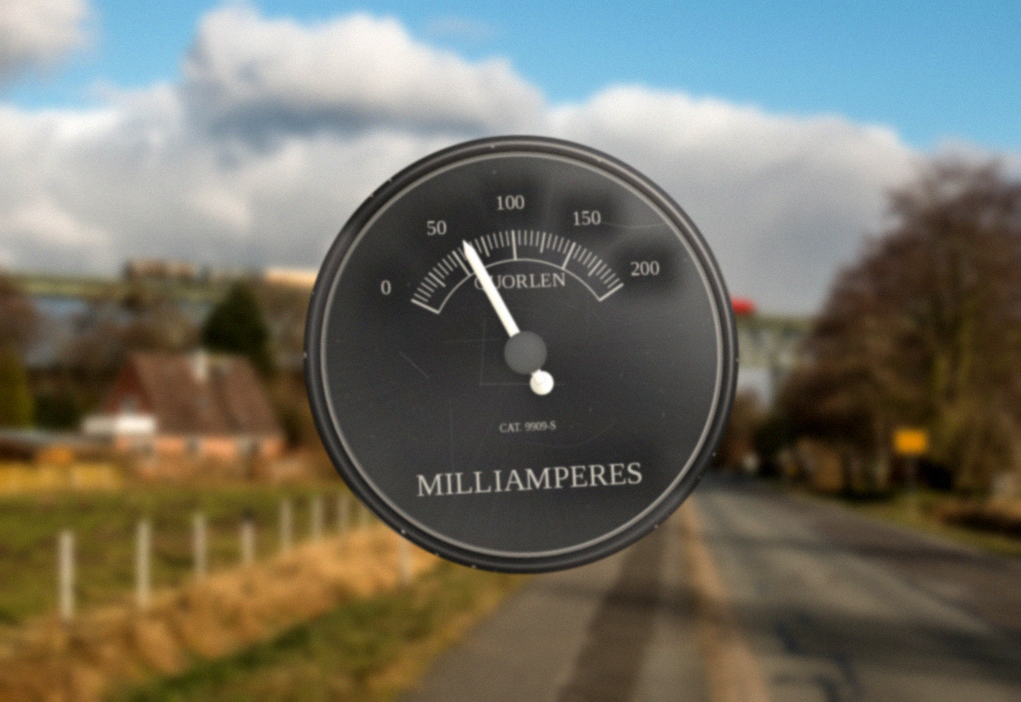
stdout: **60** mA
